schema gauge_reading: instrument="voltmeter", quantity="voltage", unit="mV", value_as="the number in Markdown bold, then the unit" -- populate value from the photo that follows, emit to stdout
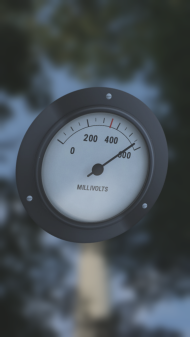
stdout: **550** mV
